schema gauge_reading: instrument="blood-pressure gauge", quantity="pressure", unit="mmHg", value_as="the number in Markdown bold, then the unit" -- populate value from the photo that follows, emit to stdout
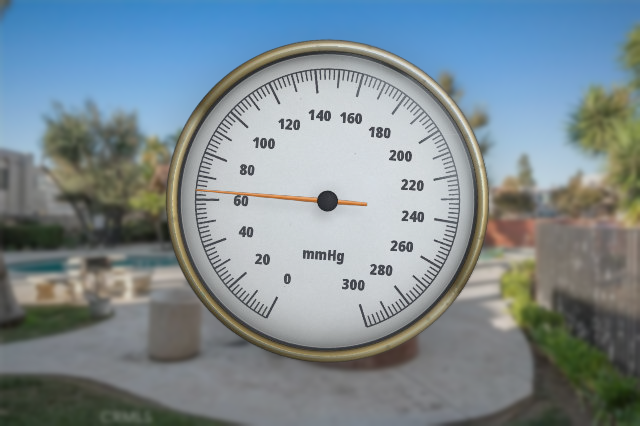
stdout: **64** mmHg
